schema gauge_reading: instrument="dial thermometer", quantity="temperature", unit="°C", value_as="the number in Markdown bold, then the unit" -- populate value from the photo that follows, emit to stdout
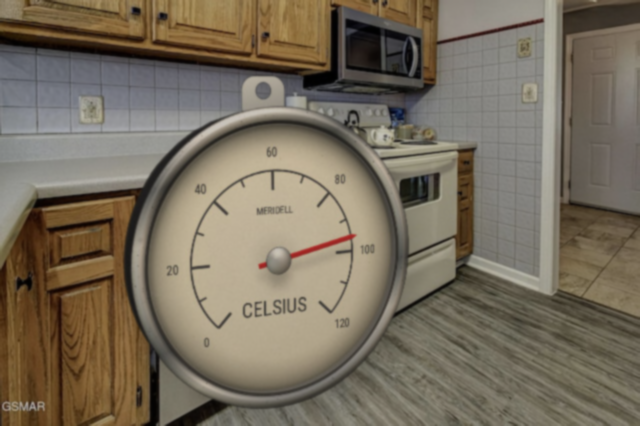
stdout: **95** °C
